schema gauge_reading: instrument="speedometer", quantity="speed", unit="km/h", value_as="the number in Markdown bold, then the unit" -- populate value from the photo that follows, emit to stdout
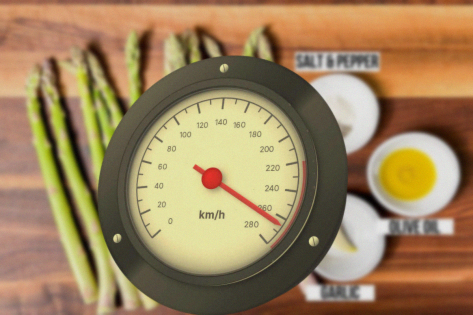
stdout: **265** km/h
